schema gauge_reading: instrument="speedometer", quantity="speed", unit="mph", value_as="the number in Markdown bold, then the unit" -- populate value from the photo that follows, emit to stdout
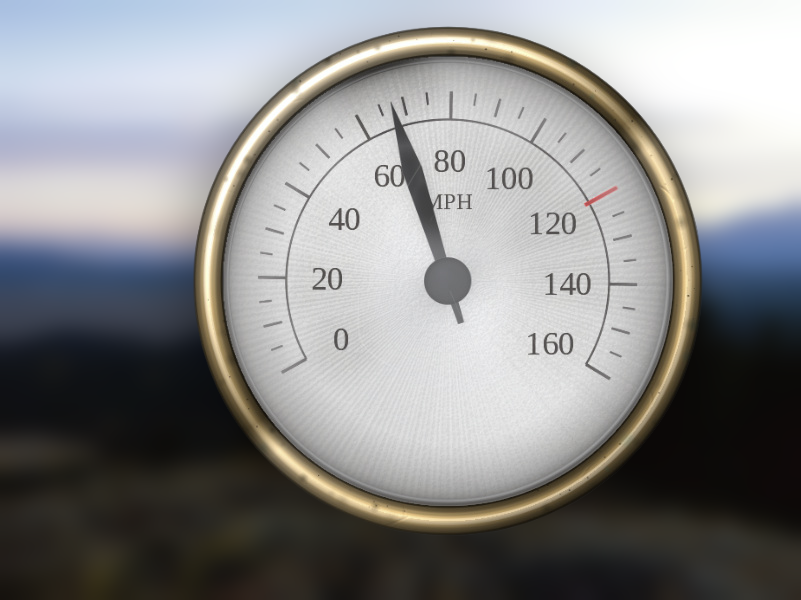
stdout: **67.5** mph
